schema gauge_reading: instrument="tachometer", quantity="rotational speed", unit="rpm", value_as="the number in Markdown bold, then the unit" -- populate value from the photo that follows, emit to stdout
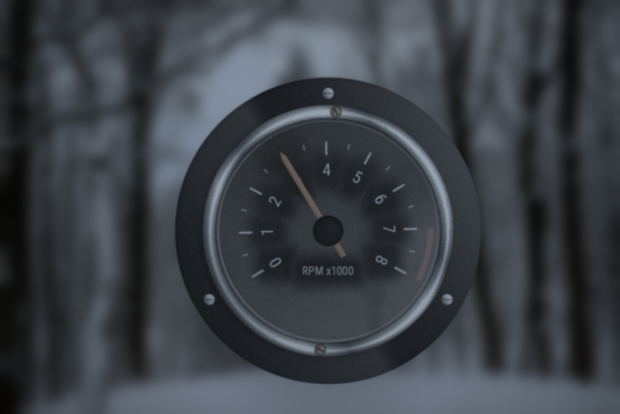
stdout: **3000** rpm
